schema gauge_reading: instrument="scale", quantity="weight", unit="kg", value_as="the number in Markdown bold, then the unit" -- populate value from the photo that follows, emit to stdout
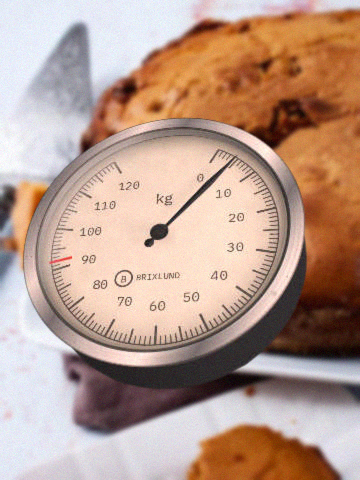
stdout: **5** kg
